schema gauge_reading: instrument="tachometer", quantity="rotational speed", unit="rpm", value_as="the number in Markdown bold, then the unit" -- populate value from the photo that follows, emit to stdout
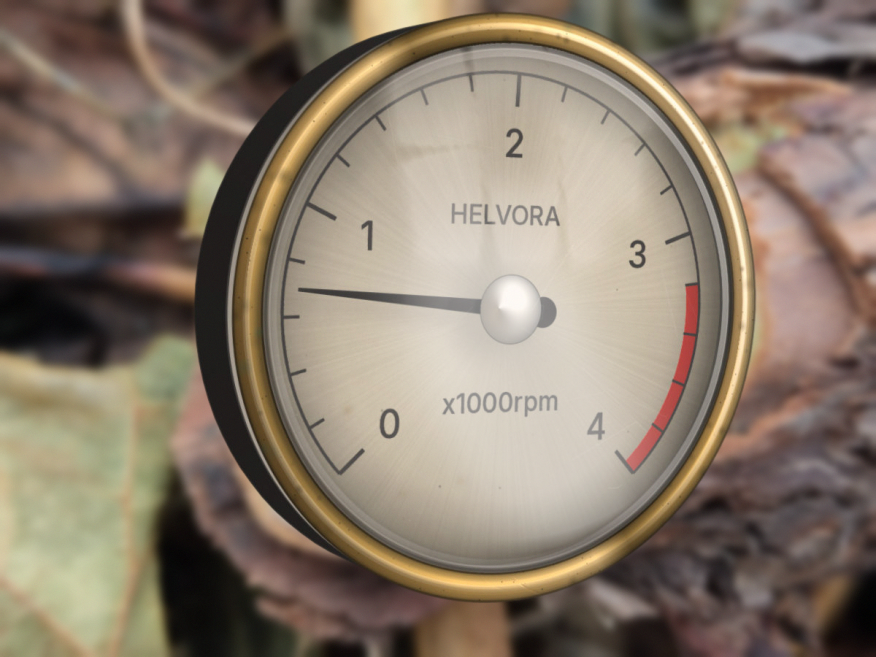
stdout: **700** rpm
